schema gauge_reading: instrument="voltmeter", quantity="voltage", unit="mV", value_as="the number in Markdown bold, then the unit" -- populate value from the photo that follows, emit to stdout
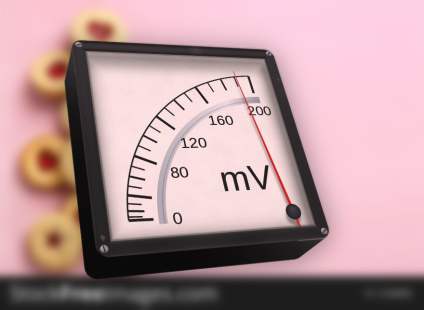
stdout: **190** mV
